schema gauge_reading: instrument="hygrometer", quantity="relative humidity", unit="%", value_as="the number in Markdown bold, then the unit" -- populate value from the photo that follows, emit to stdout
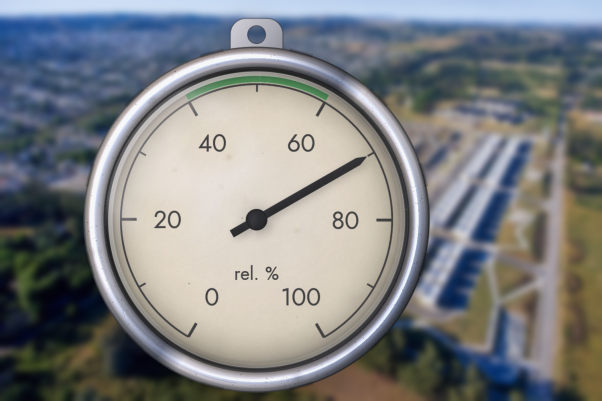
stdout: **70** %
